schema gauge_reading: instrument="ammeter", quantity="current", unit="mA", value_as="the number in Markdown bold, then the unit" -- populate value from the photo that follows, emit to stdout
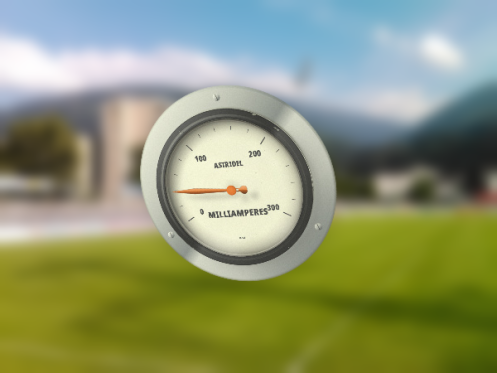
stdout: **40** mA
